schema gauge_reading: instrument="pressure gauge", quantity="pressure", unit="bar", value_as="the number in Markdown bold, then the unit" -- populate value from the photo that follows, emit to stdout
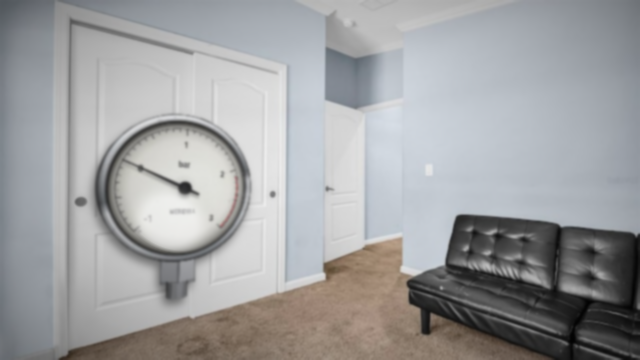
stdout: **0** bar
